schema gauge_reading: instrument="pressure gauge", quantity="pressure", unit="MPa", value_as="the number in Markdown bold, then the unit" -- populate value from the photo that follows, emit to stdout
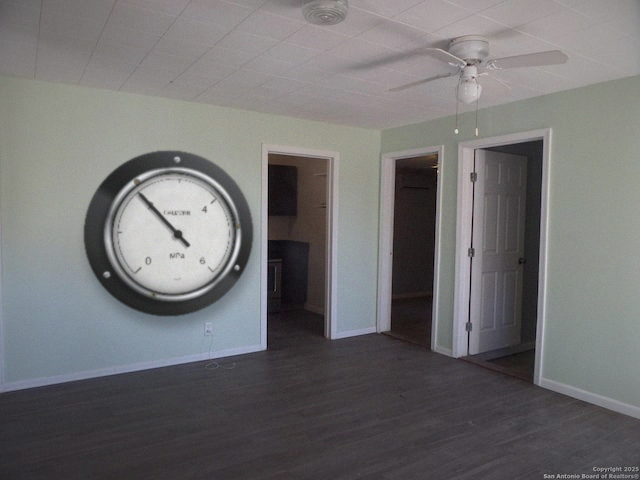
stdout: **2** MPa
